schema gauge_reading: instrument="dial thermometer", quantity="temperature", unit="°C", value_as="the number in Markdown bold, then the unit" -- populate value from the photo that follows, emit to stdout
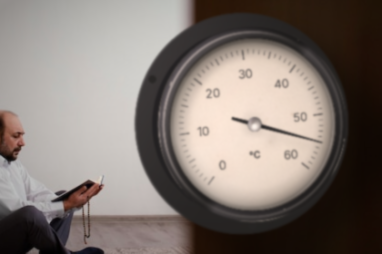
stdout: **55** °C
